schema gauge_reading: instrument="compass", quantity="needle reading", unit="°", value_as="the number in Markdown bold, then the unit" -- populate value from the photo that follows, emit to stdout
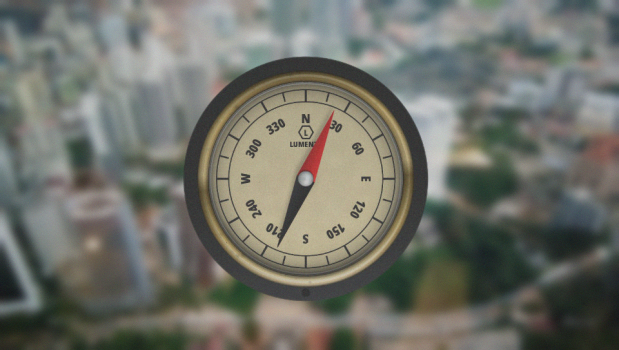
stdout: **22.5** °
